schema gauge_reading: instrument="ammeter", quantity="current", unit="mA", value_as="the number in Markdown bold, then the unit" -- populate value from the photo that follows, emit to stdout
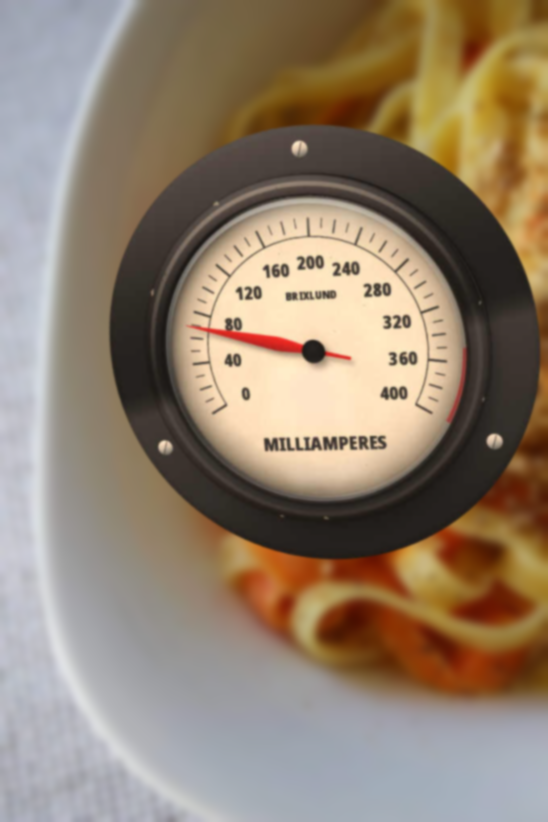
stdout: **70** mA
